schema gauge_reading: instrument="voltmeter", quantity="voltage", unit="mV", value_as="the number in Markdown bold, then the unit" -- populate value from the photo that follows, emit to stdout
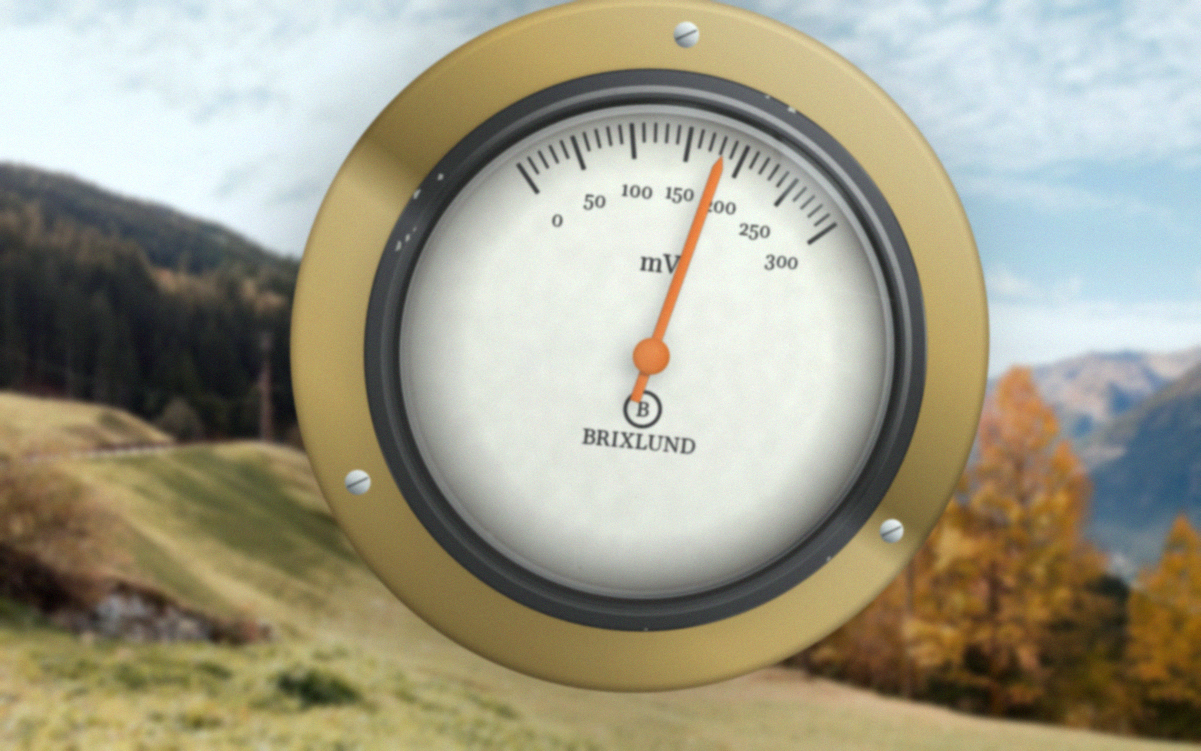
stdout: **180** mV
